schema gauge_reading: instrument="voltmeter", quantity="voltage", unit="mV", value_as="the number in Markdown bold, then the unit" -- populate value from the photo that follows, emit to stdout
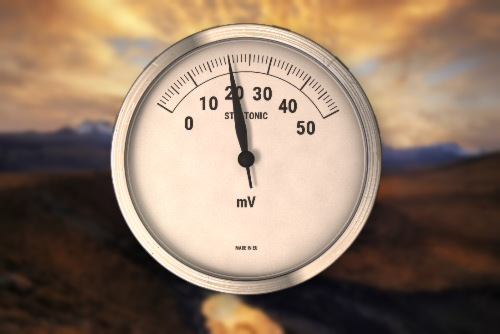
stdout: **20** mV
